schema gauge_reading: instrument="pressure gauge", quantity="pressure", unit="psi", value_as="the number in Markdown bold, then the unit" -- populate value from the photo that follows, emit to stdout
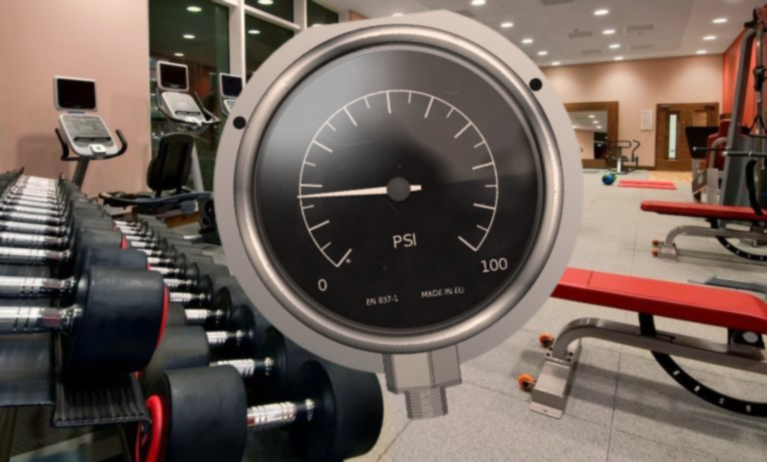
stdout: **17.5** psi
